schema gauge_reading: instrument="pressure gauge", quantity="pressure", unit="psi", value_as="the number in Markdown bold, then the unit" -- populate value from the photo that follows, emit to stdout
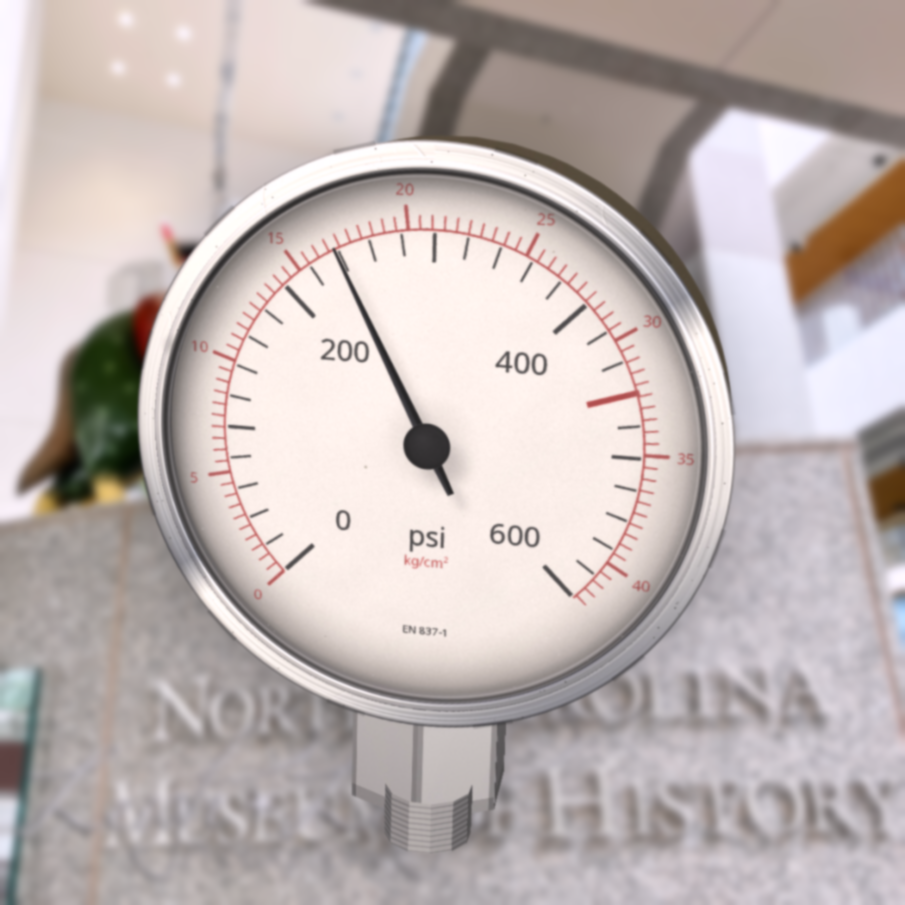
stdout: **240** psi
